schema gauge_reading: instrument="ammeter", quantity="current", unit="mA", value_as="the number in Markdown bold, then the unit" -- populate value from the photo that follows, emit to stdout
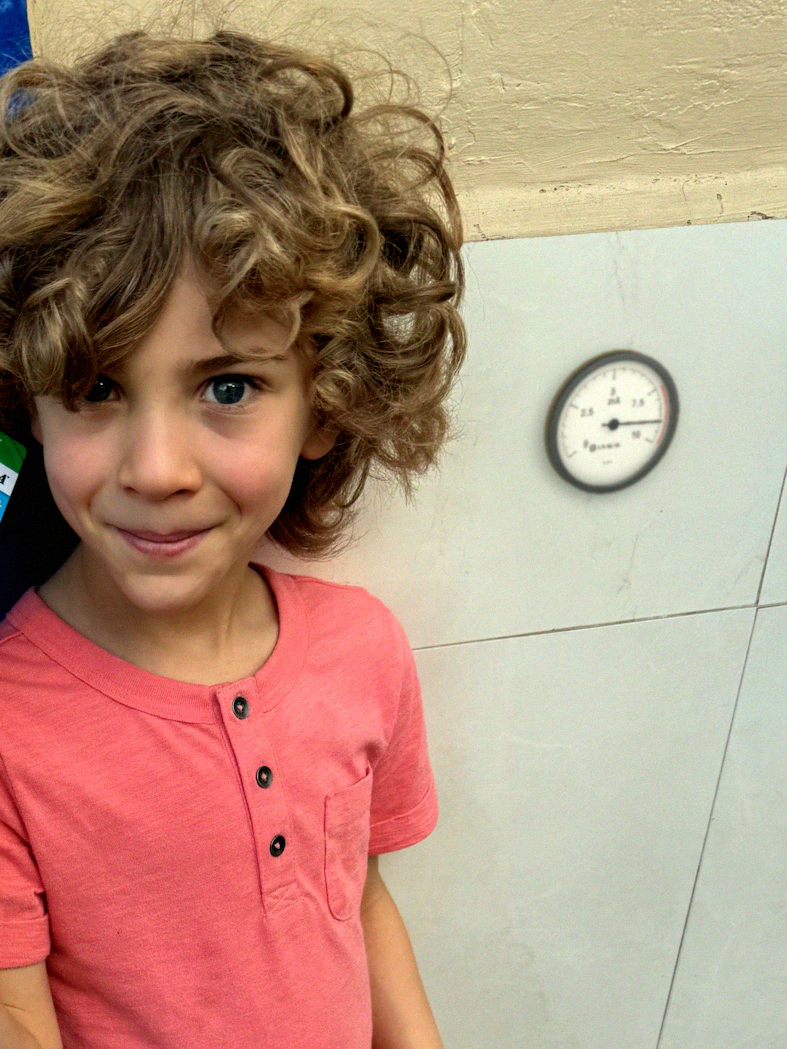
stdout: **9** mA
